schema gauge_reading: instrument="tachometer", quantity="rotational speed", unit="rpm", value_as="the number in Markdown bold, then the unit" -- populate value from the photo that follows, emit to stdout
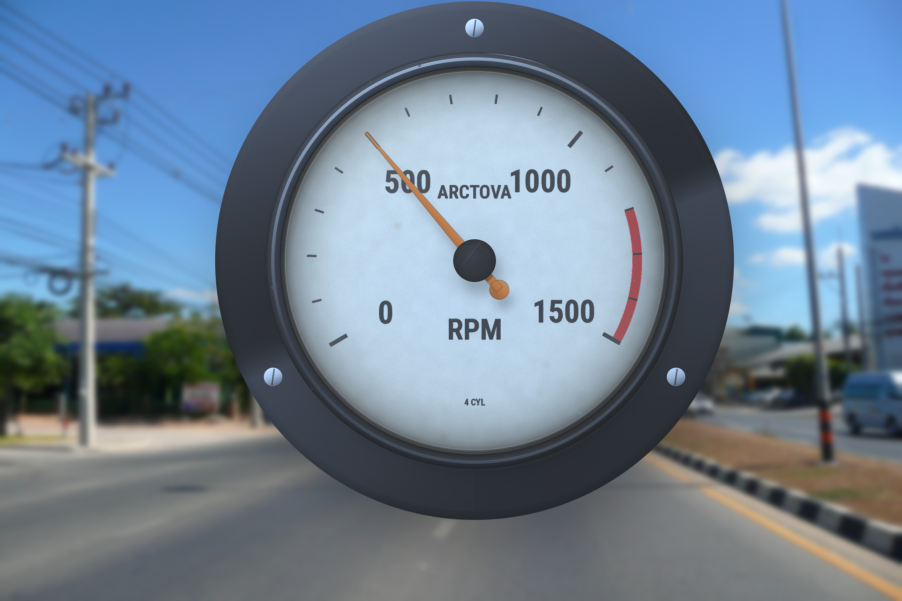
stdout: **500** rpm
